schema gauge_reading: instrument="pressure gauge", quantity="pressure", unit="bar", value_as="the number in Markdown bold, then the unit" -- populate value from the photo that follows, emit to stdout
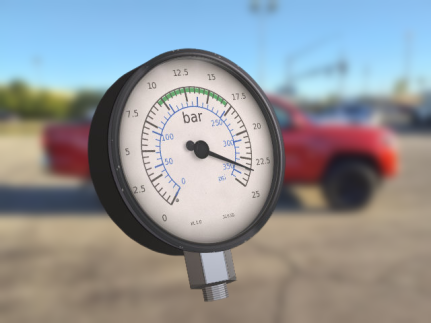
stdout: **23.5** bar
